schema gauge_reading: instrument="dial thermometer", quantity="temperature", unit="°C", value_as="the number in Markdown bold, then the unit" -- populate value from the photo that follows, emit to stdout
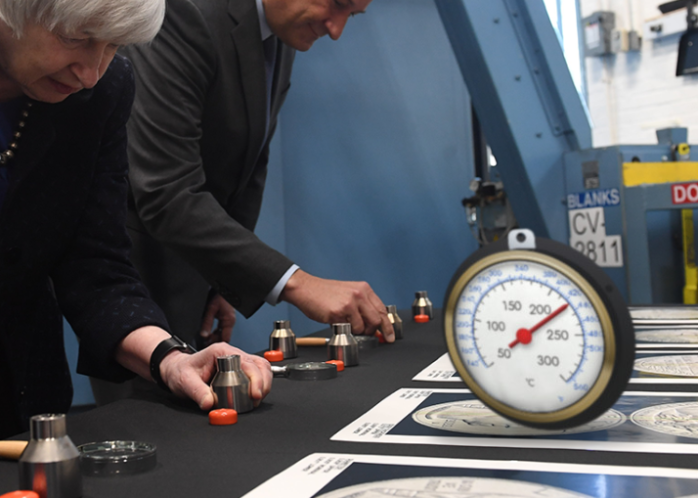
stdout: **220** °C
